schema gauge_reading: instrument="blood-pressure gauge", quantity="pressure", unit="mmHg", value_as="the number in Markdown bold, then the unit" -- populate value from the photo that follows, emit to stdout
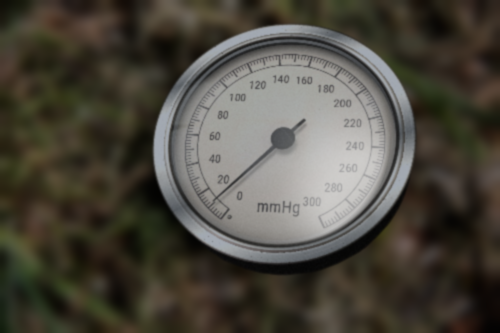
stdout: **10** mmHg
